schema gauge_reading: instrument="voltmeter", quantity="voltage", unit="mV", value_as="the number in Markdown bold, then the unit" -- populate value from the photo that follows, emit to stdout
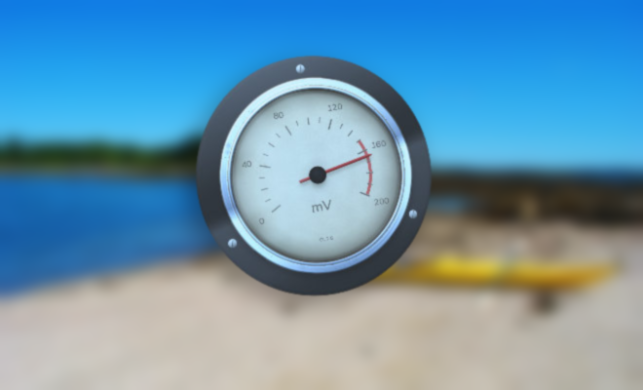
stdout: **165** mV
